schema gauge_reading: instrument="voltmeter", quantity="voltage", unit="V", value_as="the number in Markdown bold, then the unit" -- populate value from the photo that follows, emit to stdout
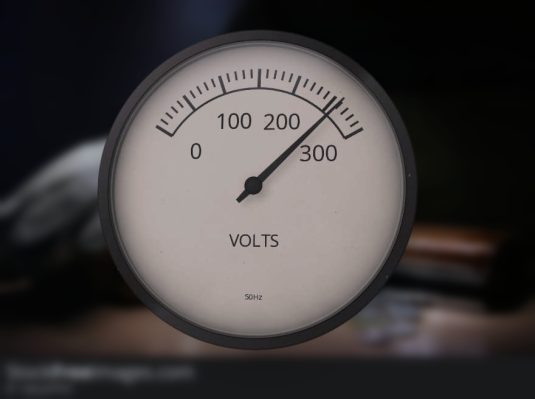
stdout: **260** V
